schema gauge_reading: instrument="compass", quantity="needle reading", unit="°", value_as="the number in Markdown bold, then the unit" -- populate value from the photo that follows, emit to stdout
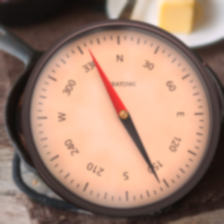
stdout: **335** °
